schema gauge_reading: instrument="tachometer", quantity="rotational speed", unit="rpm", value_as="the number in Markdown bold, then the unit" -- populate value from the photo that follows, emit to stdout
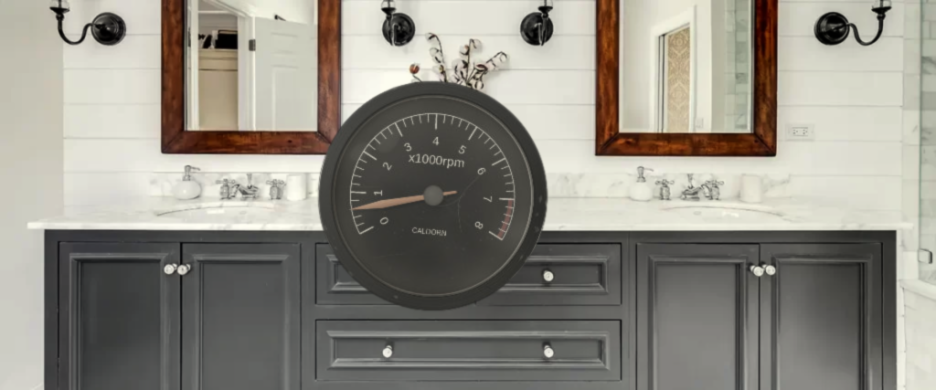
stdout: **600** rpm
